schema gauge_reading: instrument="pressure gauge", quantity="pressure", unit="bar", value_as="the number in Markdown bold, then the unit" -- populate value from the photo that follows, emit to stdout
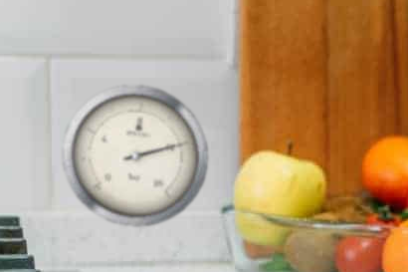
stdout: **12** bar
